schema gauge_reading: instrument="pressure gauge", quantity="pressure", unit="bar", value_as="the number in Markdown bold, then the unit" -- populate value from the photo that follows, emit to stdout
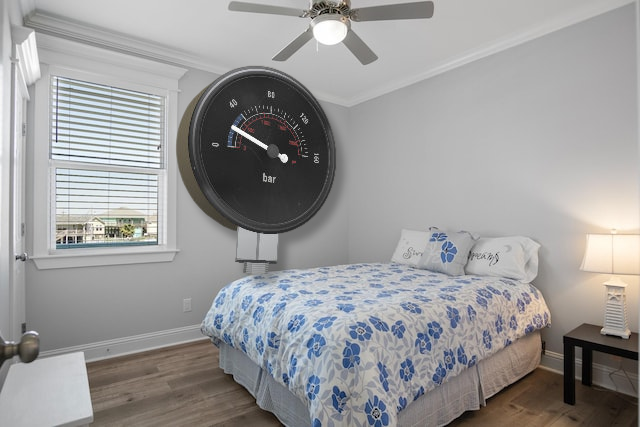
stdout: **20** bar
